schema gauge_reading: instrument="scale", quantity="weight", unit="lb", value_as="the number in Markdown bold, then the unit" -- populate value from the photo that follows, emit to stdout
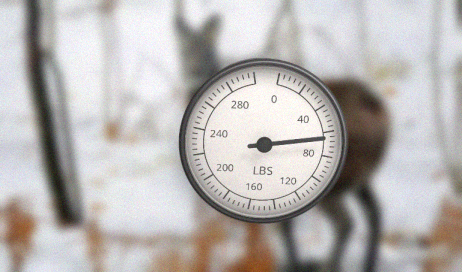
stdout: **64** lb
